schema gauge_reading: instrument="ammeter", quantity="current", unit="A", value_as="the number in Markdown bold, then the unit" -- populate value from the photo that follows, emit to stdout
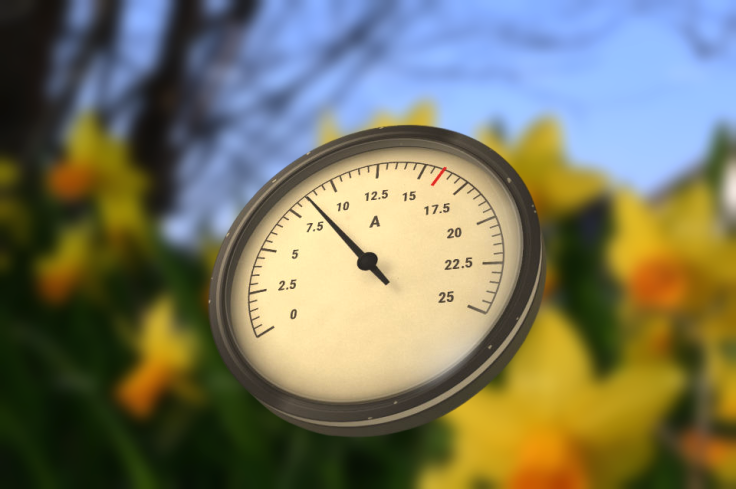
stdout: **8.5** A
